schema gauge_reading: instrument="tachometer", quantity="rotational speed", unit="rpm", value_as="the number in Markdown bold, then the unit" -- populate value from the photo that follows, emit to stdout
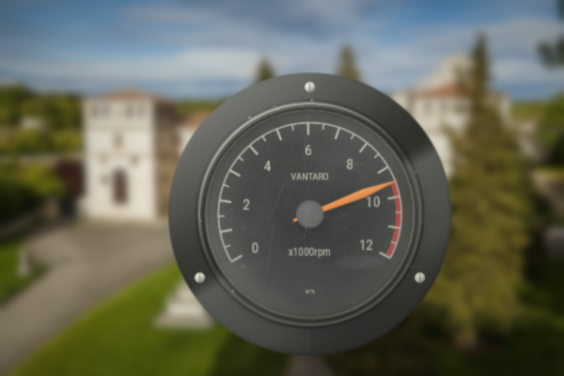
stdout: **9500** rpm
